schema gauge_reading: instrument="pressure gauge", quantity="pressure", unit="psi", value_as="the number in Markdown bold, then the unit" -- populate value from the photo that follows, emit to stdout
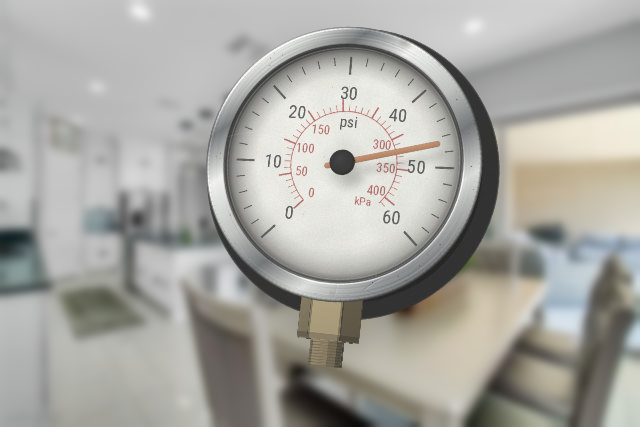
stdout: **47** psi
